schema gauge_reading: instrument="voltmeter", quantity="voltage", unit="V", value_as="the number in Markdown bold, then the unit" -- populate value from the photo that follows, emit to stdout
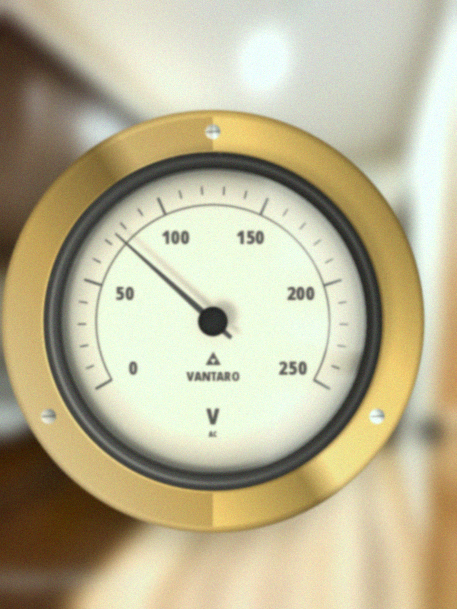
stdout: **75** V
